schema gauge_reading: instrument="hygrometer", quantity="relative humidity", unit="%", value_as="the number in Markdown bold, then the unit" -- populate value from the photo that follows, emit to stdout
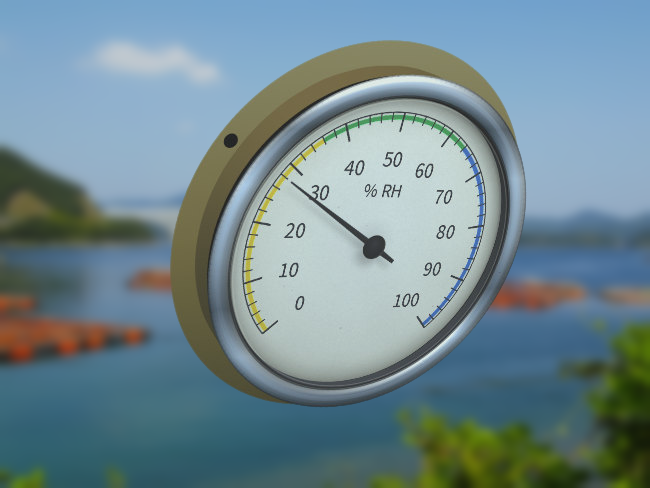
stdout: **28** %
